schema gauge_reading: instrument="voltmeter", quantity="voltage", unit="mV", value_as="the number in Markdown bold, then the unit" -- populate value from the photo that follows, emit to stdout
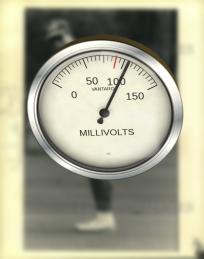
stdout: **105** mV
